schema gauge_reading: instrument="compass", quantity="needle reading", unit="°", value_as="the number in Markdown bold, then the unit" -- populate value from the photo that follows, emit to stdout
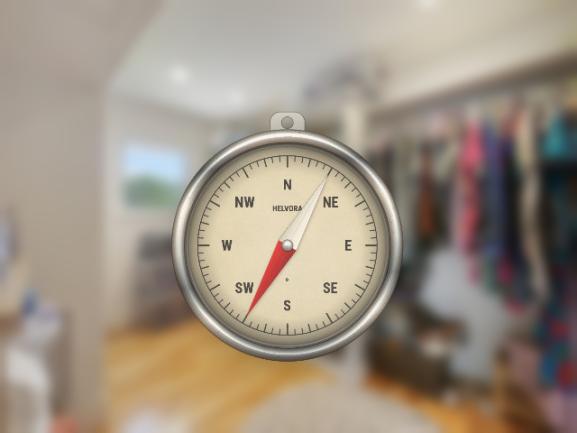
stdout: **210** °
